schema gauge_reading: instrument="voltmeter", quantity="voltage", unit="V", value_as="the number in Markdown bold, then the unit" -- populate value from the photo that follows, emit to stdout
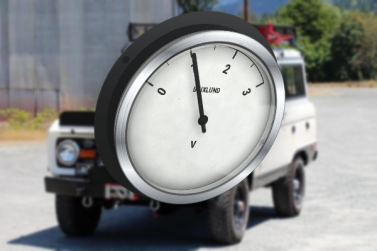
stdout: **1** V
